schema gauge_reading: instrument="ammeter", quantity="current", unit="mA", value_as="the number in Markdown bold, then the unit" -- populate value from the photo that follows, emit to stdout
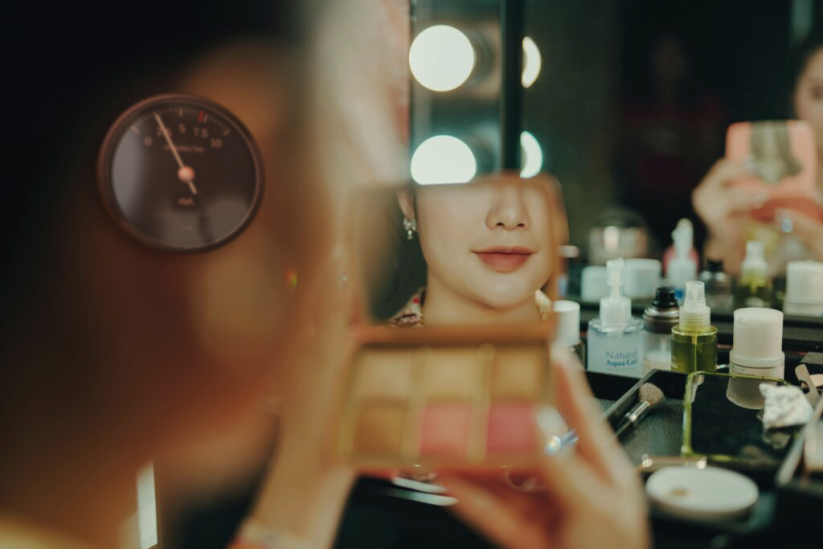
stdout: **2.5** mA
